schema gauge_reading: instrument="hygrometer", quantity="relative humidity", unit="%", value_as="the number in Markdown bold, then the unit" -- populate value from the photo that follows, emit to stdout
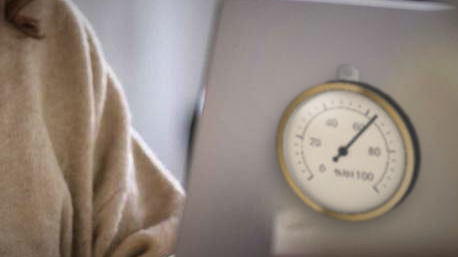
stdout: **64** %
